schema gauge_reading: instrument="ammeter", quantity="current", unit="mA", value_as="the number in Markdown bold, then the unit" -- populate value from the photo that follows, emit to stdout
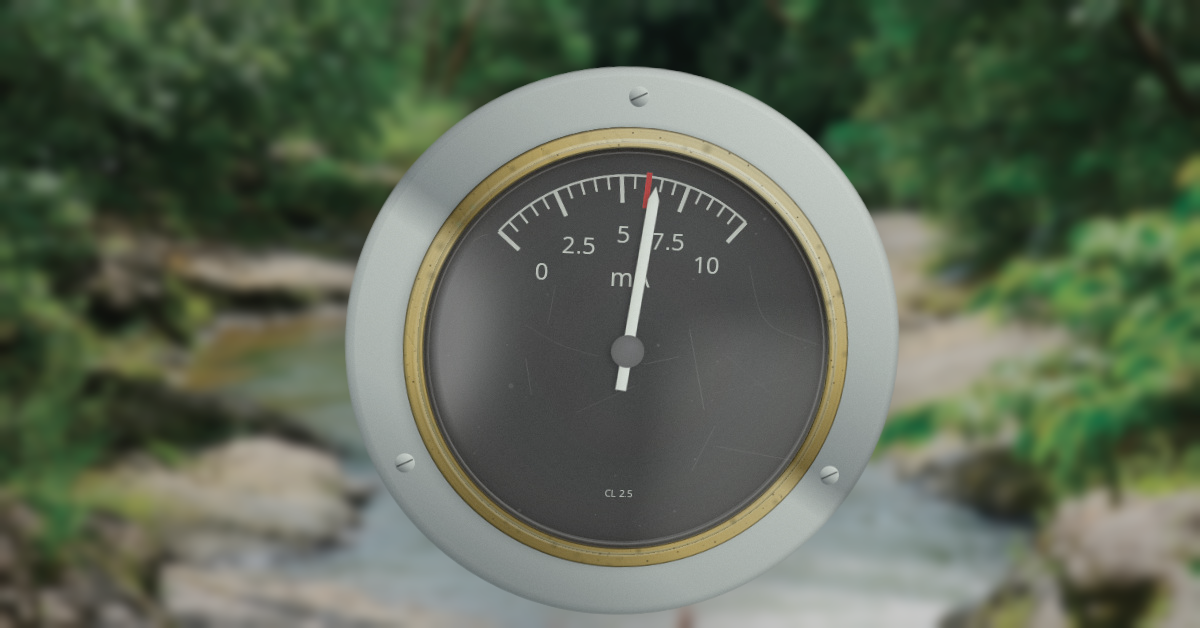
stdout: **6.25** mA
